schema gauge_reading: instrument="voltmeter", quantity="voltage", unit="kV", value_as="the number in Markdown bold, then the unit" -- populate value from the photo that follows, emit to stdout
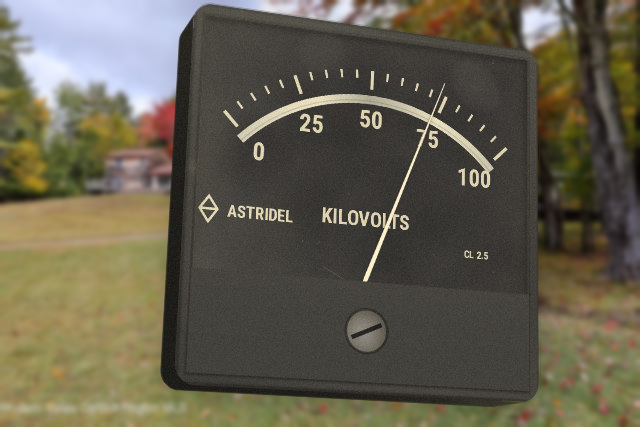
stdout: **72.5** kV
